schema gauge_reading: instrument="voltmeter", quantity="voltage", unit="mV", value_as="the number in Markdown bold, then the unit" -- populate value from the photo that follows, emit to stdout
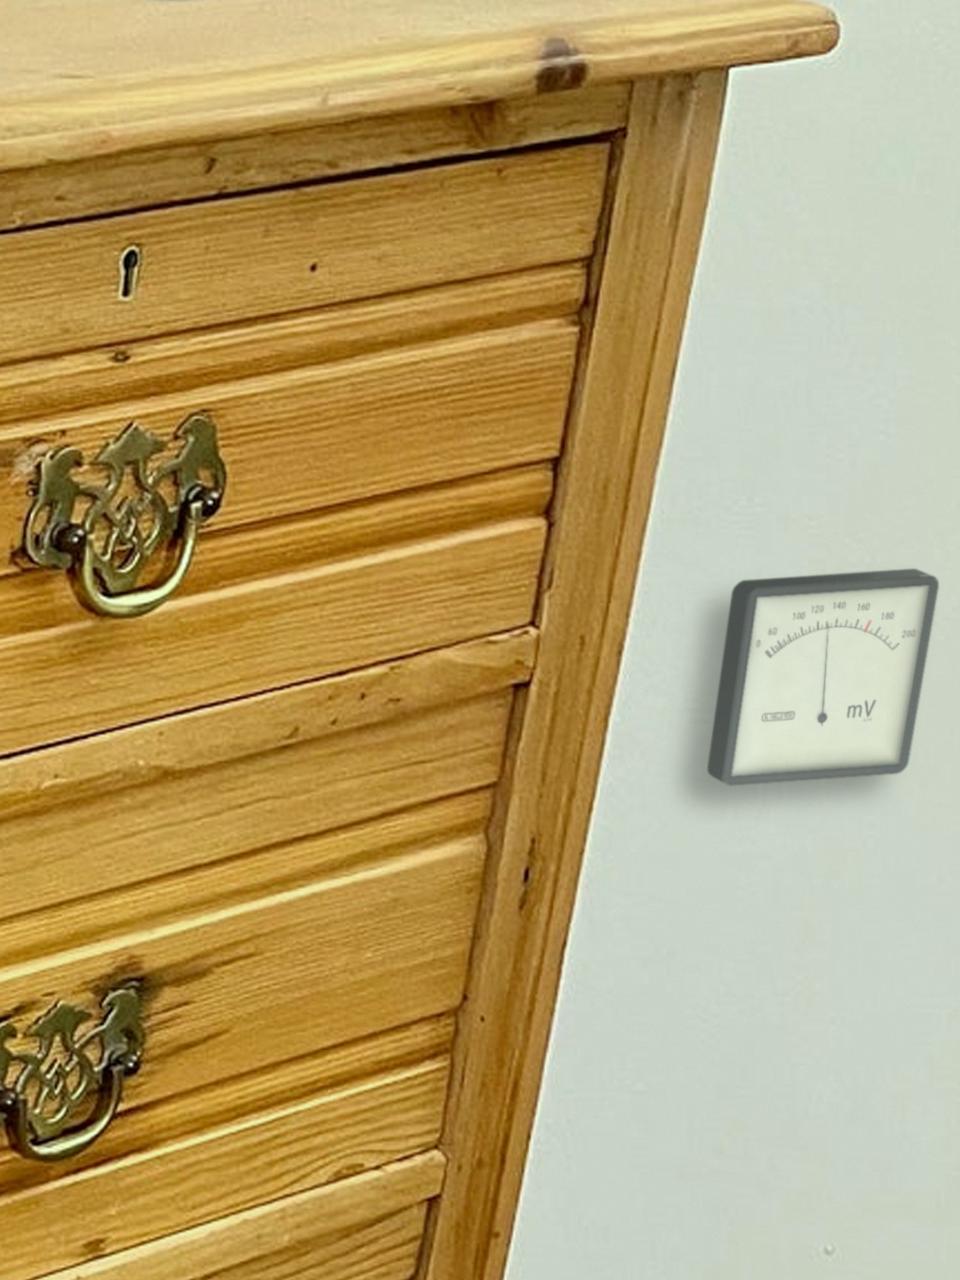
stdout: **130** mV
